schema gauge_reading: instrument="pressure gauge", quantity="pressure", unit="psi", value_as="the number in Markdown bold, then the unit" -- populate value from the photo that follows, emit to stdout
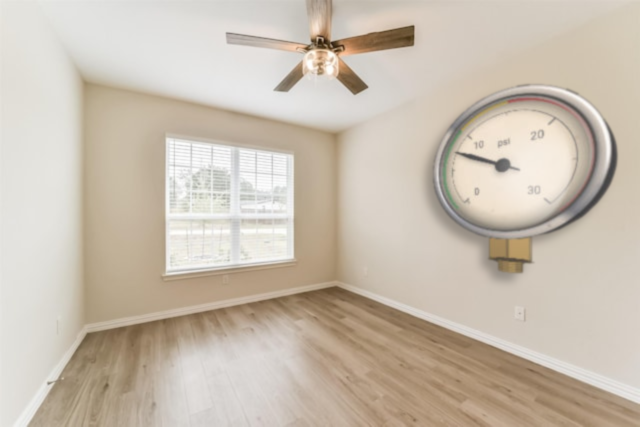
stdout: **7.5** psi
